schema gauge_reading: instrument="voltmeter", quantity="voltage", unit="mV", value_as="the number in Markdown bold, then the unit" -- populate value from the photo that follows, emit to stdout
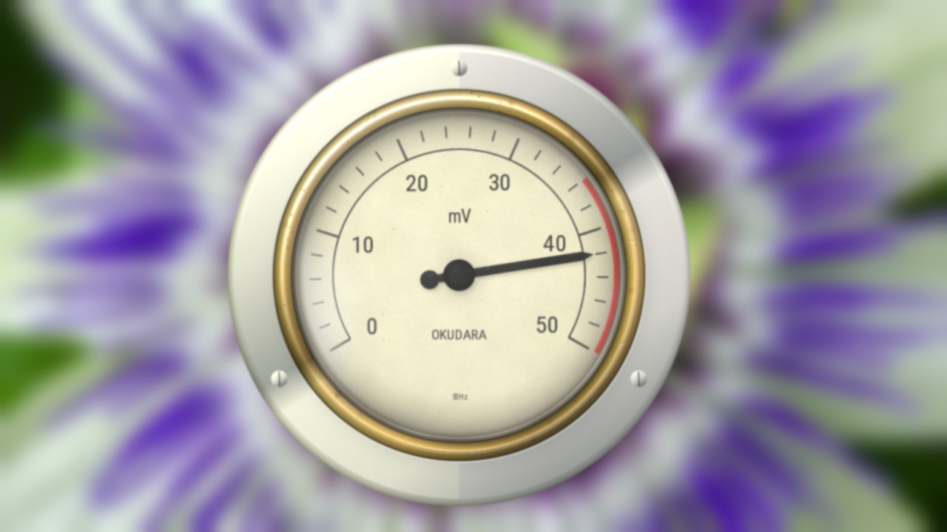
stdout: **42** mV
